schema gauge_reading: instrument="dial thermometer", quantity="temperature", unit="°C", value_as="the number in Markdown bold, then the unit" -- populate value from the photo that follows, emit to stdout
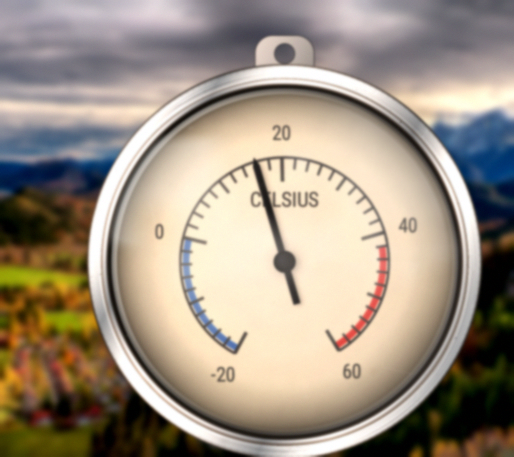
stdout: **16** °C
